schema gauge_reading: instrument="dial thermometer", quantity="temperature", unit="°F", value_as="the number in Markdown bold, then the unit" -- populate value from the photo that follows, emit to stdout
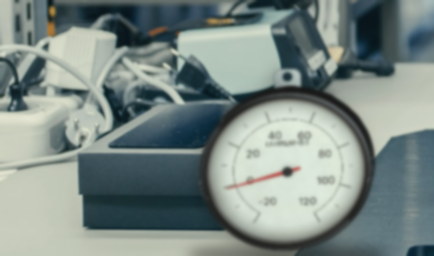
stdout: **0** °F
